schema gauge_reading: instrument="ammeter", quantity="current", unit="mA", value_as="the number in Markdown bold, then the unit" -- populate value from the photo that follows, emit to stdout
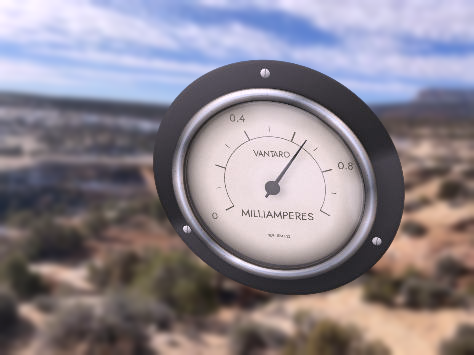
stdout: **0.65** mA
